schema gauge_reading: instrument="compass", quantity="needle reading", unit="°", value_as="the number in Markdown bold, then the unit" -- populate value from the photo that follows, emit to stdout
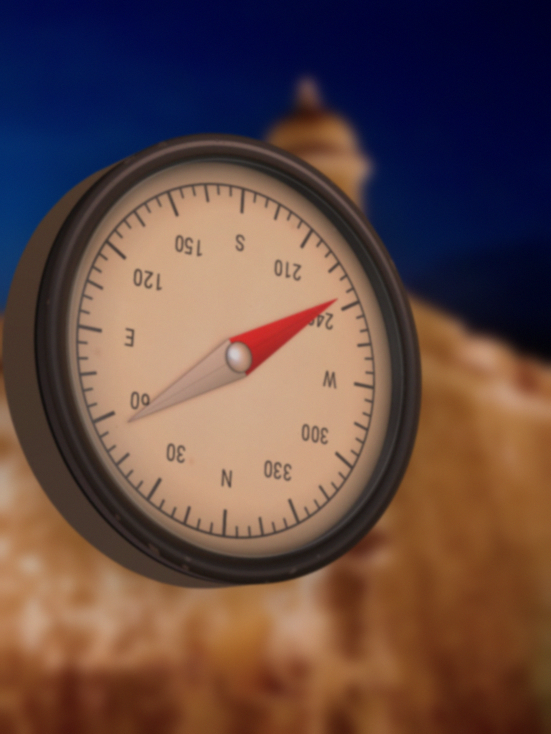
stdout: **235** °
